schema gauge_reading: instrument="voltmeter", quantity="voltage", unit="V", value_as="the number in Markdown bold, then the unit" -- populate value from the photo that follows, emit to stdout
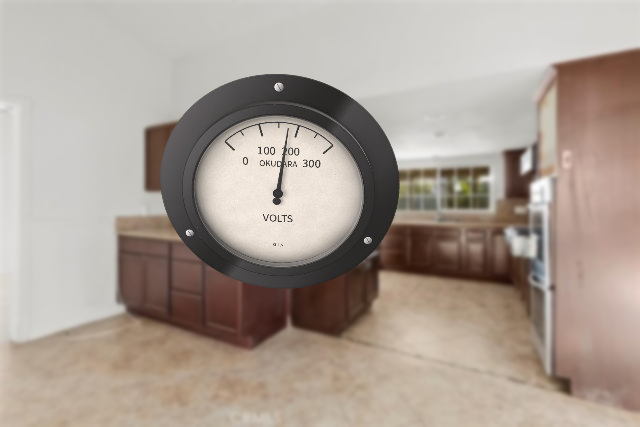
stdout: **175** V
